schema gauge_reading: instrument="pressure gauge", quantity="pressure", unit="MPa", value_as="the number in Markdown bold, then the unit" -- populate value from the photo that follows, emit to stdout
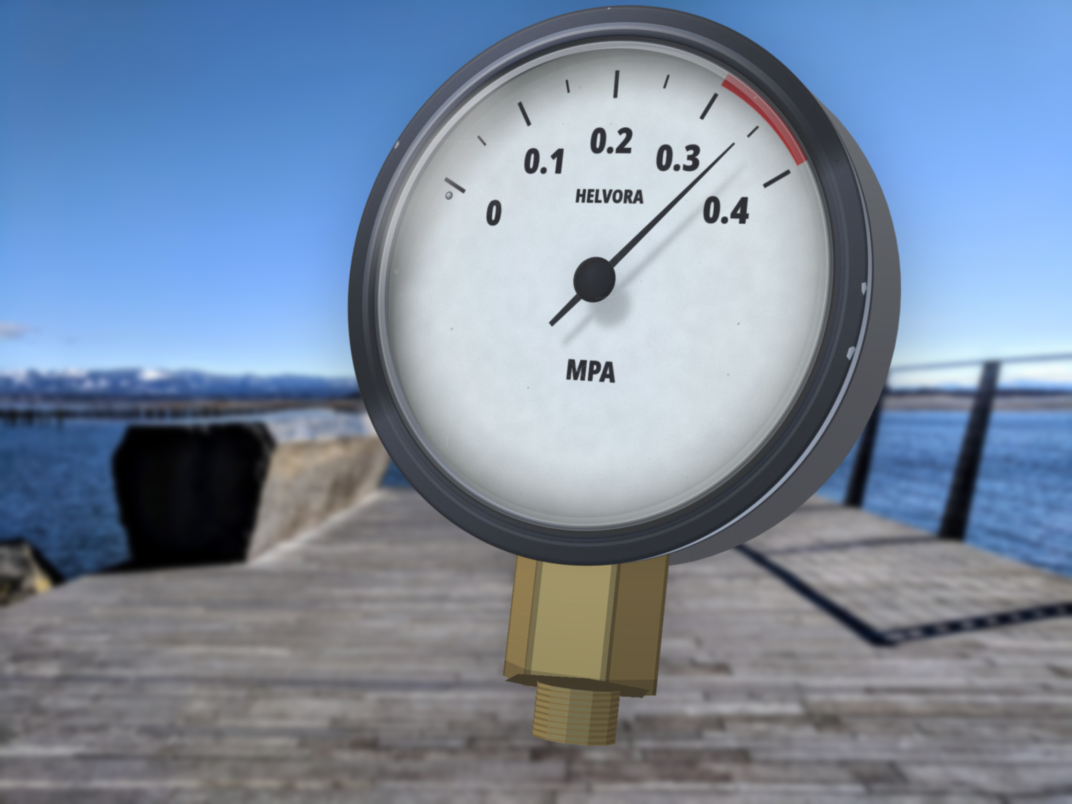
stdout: **0.35** MPa
